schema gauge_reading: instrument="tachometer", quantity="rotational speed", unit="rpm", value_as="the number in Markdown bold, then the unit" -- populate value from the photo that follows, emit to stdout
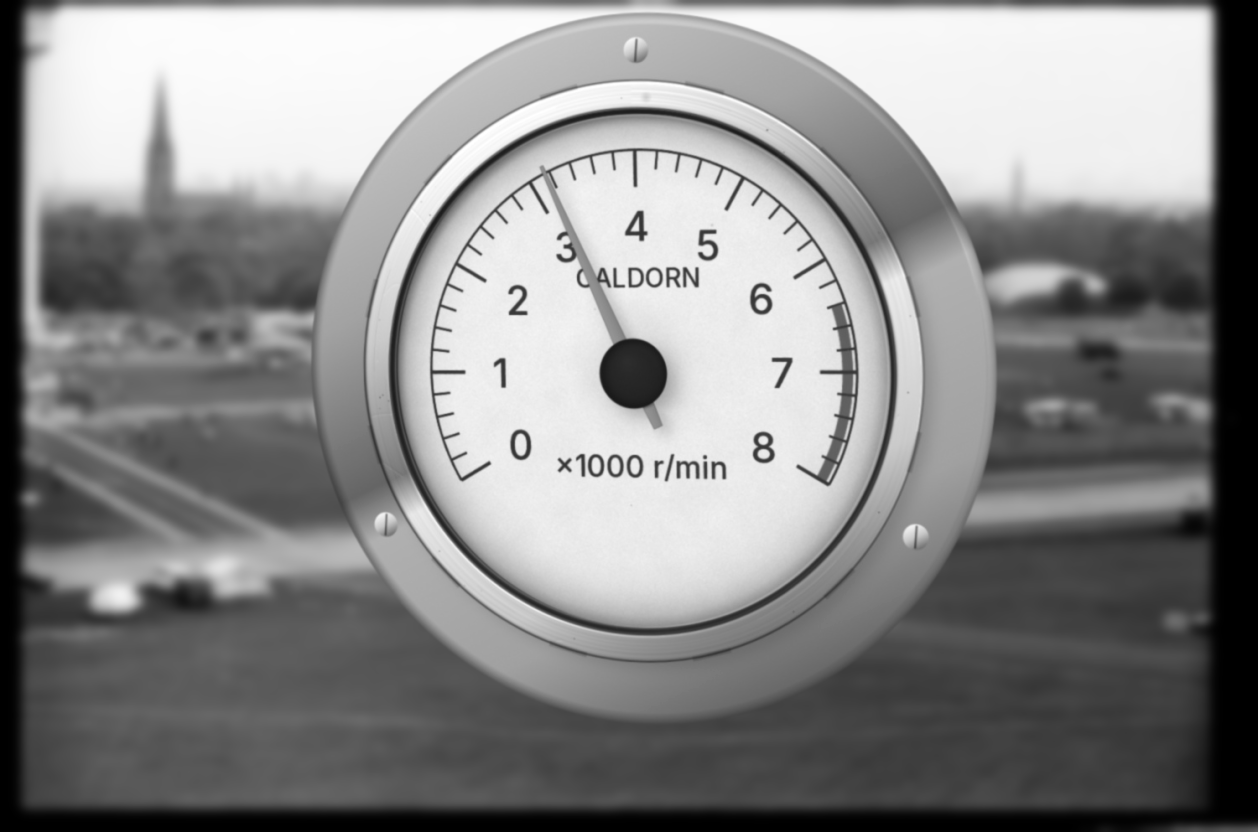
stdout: **3200** rpm
